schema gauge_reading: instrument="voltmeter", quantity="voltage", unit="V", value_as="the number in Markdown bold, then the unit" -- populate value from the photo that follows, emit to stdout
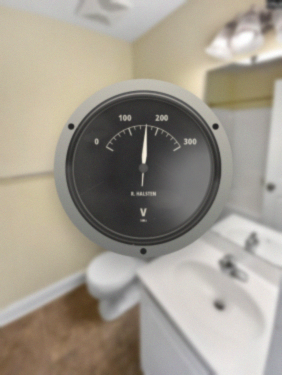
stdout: **160** V
